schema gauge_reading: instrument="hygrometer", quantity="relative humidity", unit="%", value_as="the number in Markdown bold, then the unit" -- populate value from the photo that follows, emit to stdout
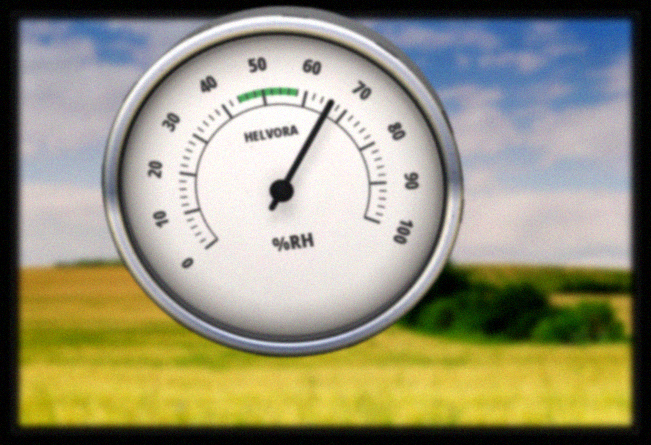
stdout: **66** %
